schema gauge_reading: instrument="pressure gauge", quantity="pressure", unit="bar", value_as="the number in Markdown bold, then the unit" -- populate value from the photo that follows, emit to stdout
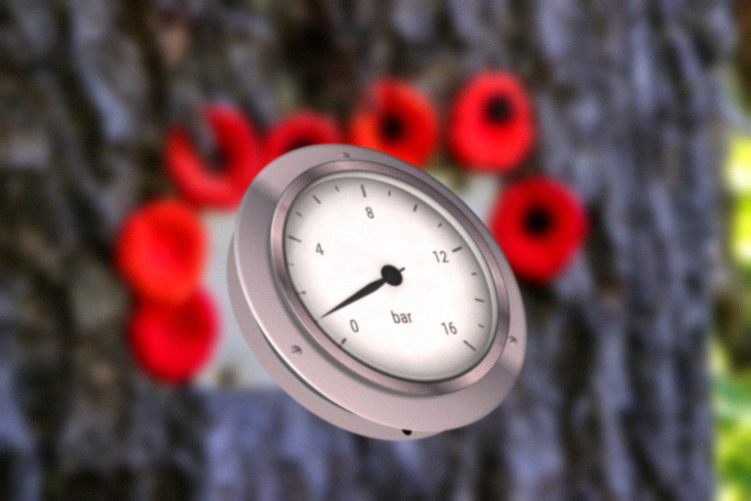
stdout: **1** bar
